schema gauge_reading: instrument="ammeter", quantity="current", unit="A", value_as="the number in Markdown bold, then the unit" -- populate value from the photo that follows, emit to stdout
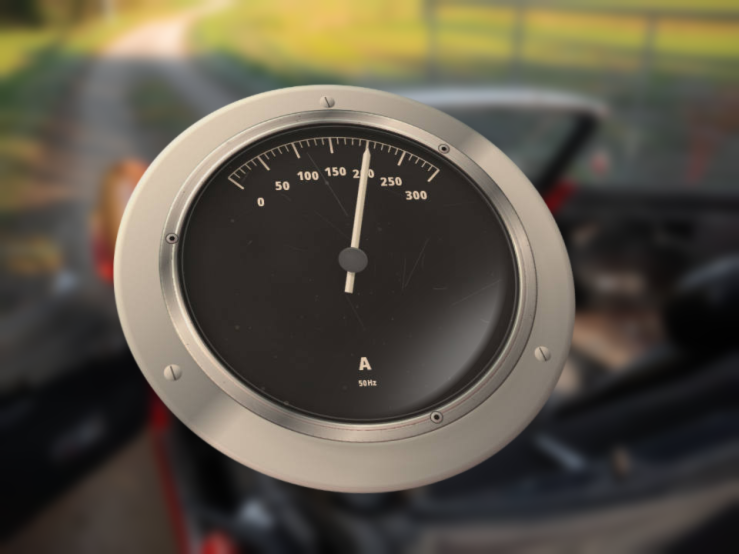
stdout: **200** A
